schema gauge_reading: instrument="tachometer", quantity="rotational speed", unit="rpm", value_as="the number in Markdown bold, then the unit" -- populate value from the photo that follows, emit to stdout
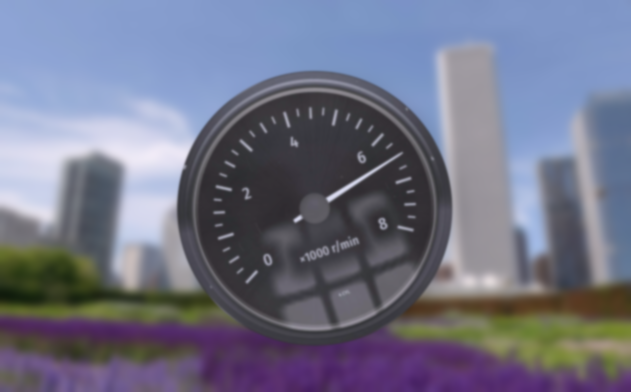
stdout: **6500** rpm
